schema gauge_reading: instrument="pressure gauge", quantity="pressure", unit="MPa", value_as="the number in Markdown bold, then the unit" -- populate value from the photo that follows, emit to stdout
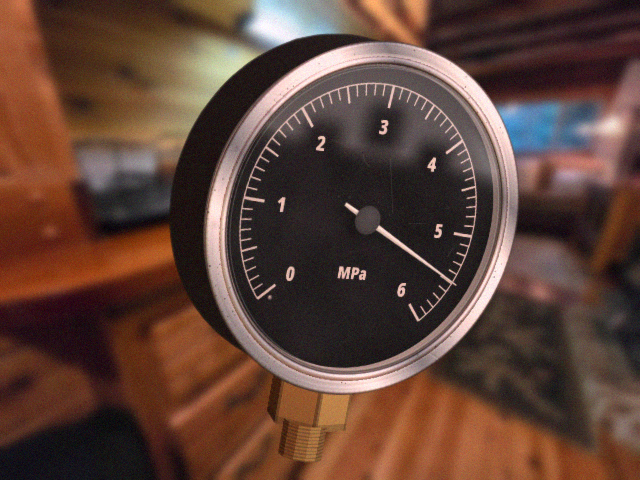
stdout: **5.5** MPa
